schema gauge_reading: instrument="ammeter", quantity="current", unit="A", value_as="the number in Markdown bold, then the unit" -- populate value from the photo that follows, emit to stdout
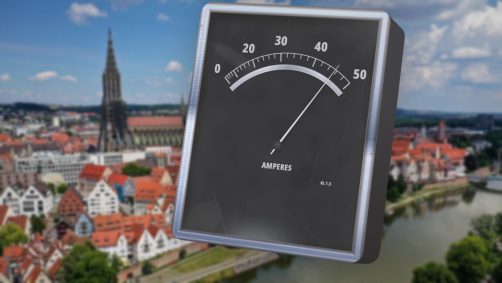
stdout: **46** A
